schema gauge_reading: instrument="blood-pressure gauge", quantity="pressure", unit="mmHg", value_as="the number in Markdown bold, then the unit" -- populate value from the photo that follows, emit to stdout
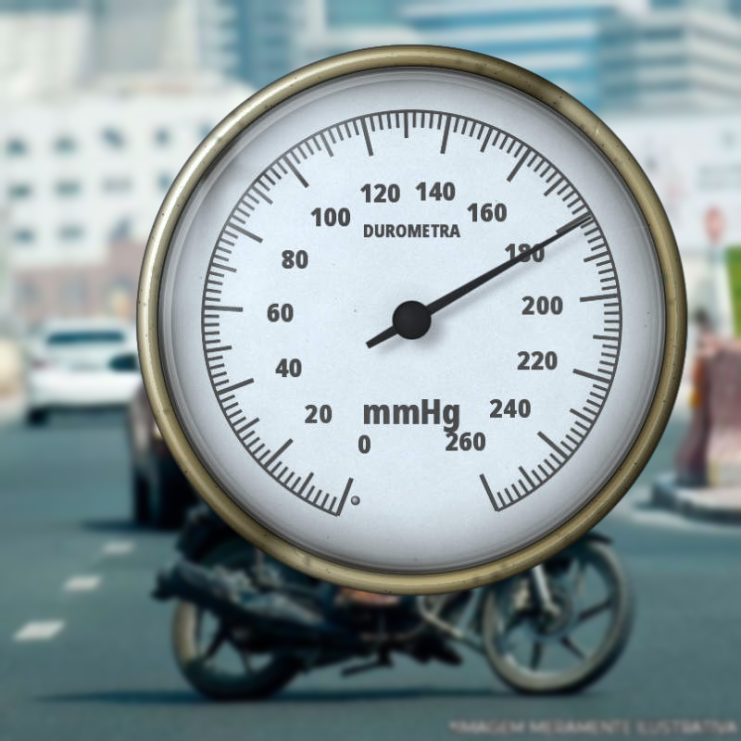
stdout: **181** mmHg
